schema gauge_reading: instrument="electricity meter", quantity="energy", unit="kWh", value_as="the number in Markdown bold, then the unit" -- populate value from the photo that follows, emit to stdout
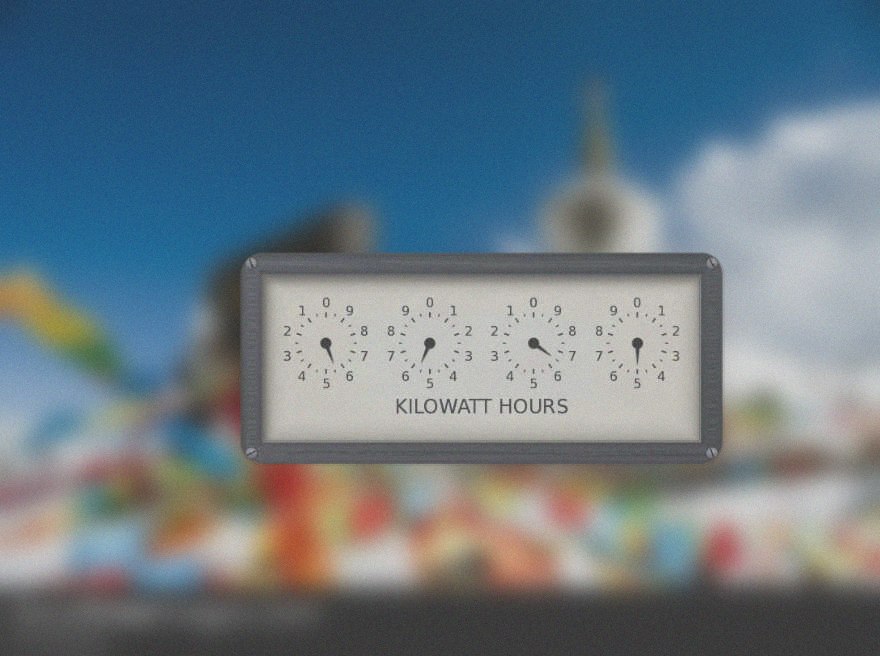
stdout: **5565** kWh
